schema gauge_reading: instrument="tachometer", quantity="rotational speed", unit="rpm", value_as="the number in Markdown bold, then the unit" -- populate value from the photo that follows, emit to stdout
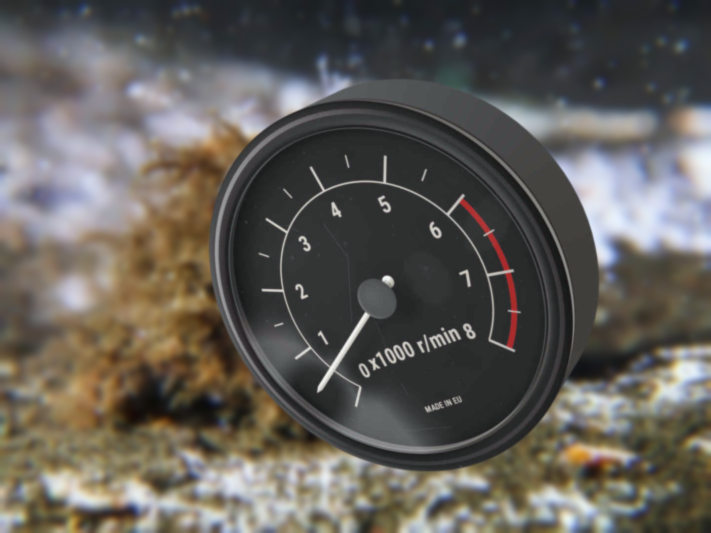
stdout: **500** rpm
